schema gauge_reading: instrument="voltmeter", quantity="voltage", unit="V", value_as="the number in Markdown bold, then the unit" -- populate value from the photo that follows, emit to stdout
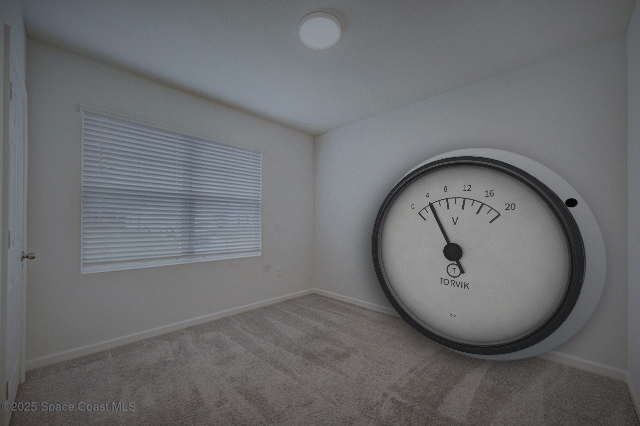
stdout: **4** V
